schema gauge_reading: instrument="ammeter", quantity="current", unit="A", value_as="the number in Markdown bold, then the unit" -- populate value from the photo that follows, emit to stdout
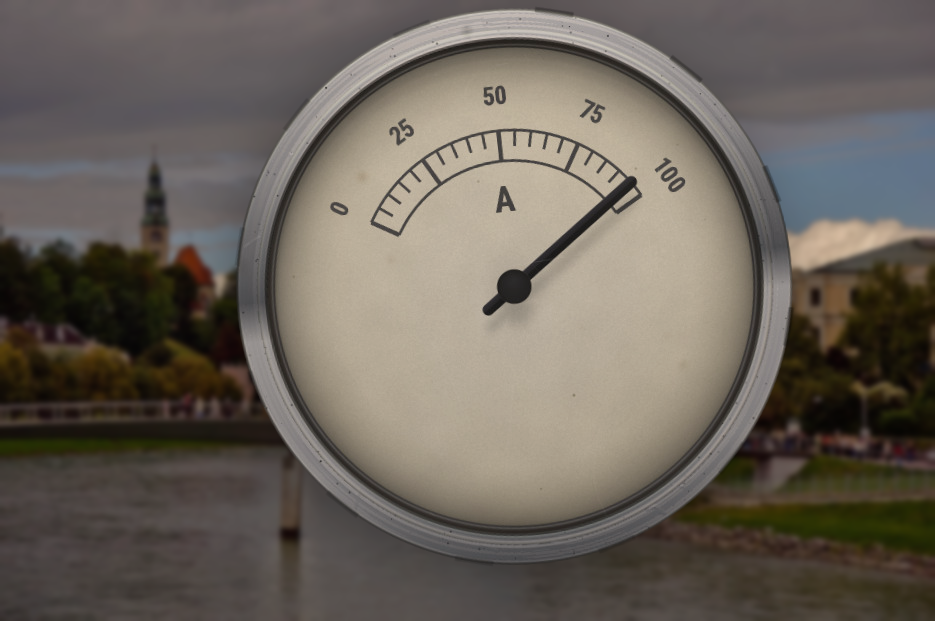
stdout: **95** A
